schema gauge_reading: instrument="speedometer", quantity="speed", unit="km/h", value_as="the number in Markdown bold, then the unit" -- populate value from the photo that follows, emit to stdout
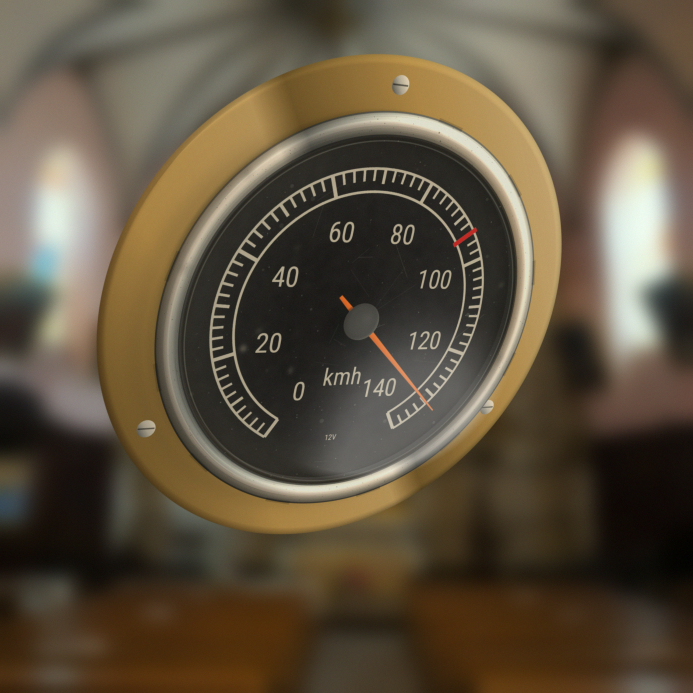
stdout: **132** km/h
